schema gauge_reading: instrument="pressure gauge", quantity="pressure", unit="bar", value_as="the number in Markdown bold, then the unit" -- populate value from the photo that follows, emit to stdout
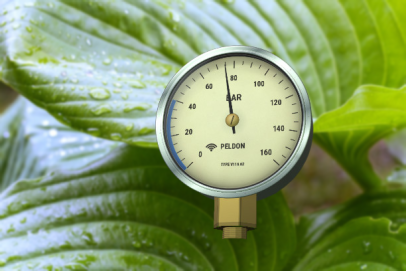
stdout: **75** bar
